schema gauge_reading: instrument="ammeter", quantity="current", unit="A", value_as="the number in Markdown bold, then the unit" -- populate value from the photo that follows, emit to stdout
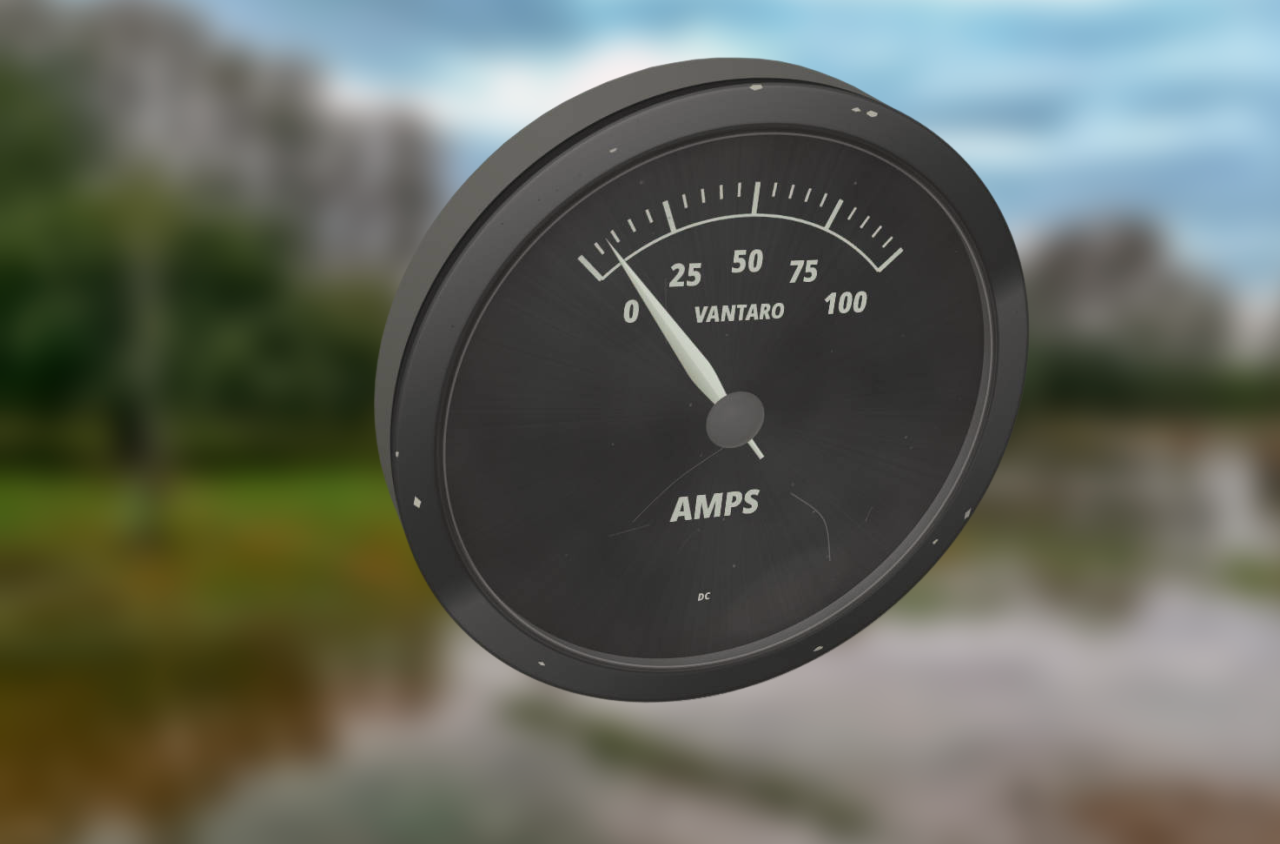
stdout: **7.5** A
